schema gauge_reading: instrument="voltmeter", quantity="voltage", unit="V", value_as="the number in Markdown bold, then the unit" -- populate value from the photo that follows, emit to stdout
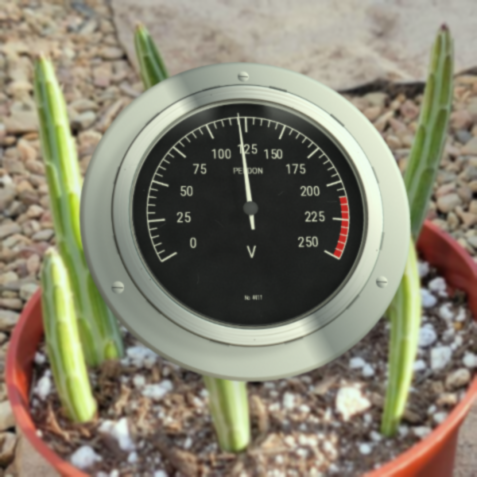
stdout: **120** V
